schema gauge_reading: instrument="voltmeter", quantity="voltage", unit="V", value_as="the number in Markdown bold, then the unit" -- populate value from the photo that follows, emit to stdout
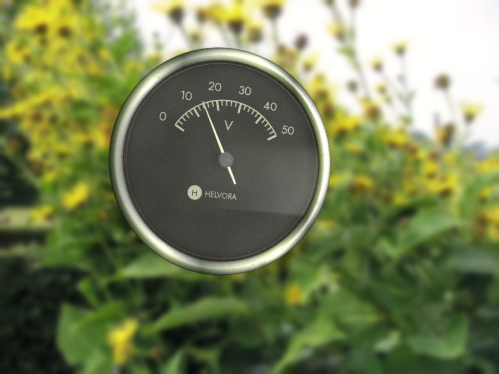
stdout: **14** V
